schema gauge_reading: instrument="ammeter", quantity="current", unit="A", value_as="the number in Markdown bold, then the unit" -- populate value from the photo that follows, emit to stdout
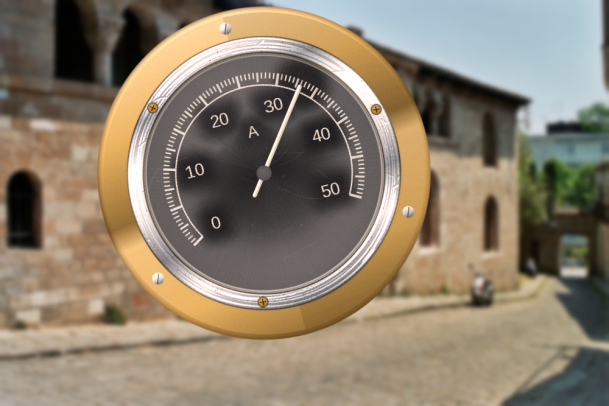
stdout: **33** A
